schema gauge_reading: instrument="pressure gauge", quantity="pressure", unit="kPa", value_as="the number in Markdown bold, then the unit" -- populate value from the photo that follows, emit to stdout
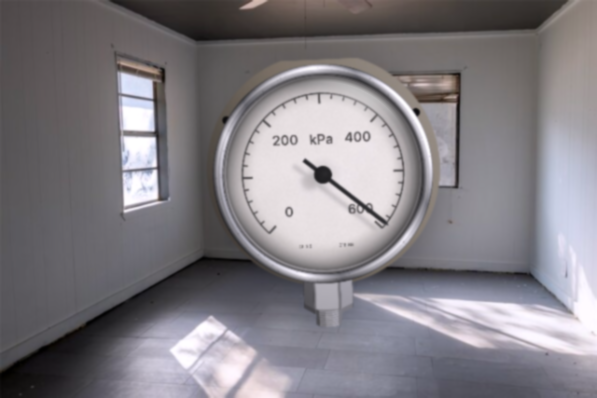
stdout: **590** kPa
